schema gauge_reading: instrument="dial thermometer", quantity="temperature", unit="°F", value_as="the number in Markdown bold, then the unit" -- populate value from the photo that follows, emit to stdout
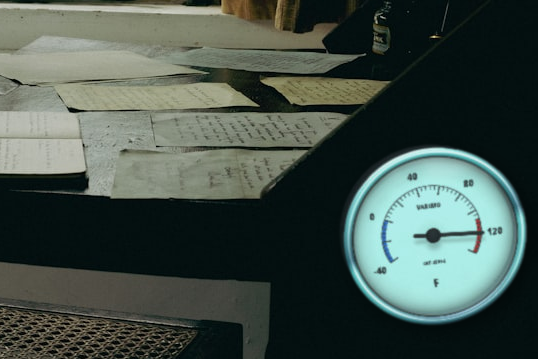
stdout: **120** °F
